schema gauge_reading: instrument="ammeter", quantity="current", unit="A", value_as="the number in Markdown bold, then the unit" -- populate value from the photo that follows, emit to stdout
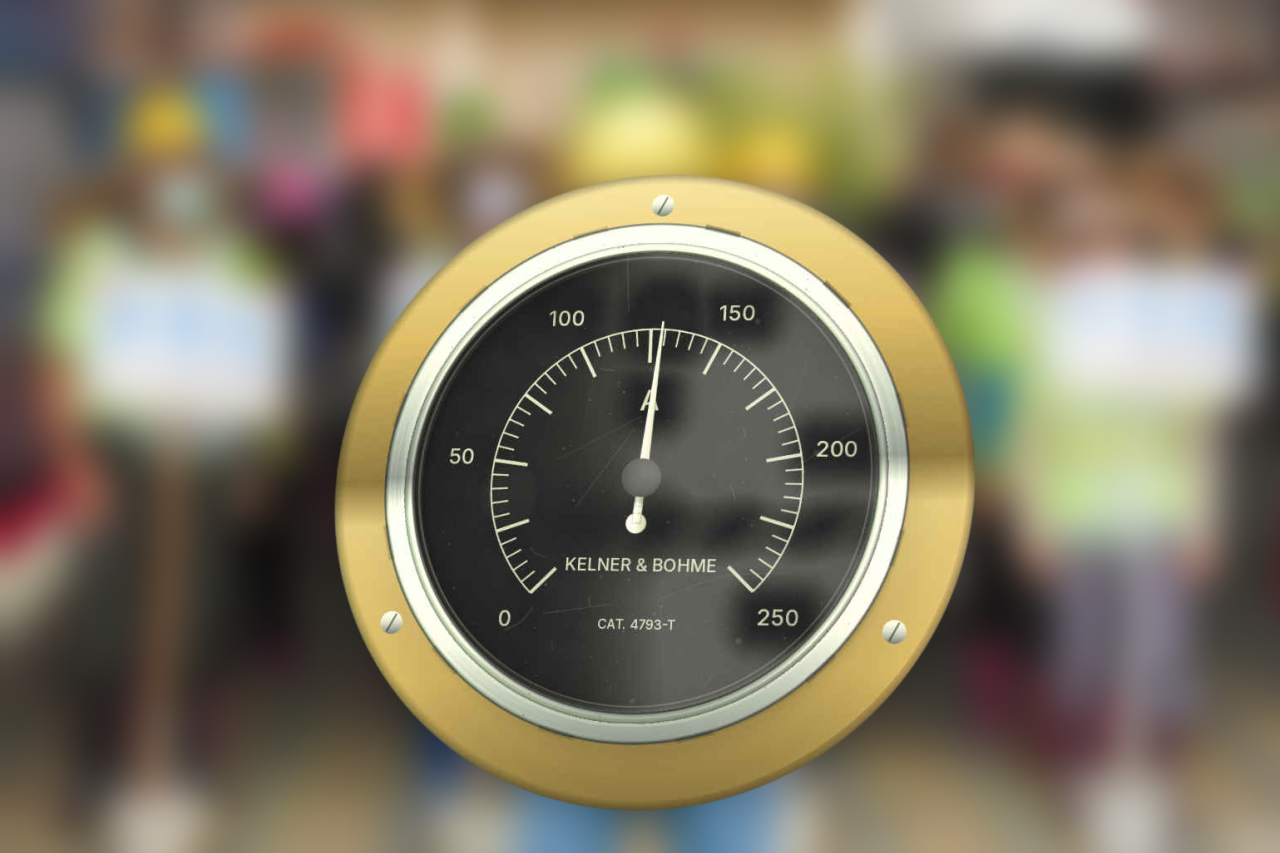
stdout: **130** A
